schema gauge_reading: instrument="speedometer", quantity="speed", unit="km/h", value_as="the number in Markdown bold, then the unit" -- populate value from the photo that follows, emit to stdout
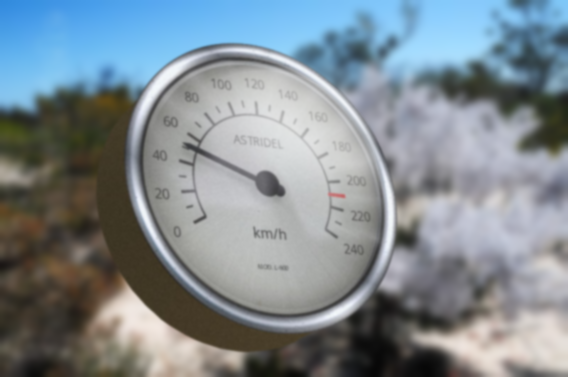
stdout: **50** km/h
